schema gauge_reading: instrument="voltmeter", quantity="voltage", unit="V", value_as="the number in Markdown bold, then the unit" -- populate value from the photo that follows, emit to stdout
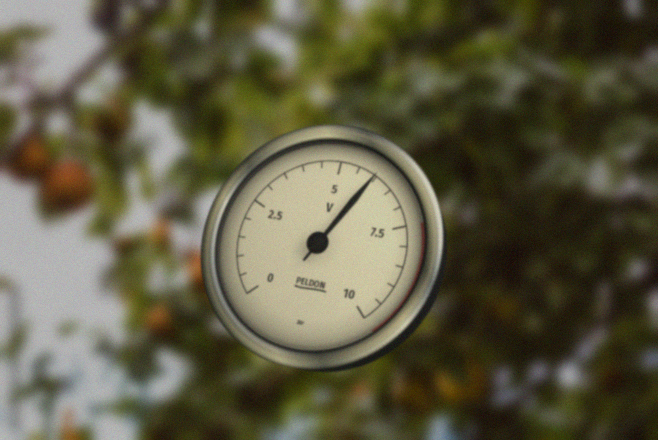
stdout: **6** V
